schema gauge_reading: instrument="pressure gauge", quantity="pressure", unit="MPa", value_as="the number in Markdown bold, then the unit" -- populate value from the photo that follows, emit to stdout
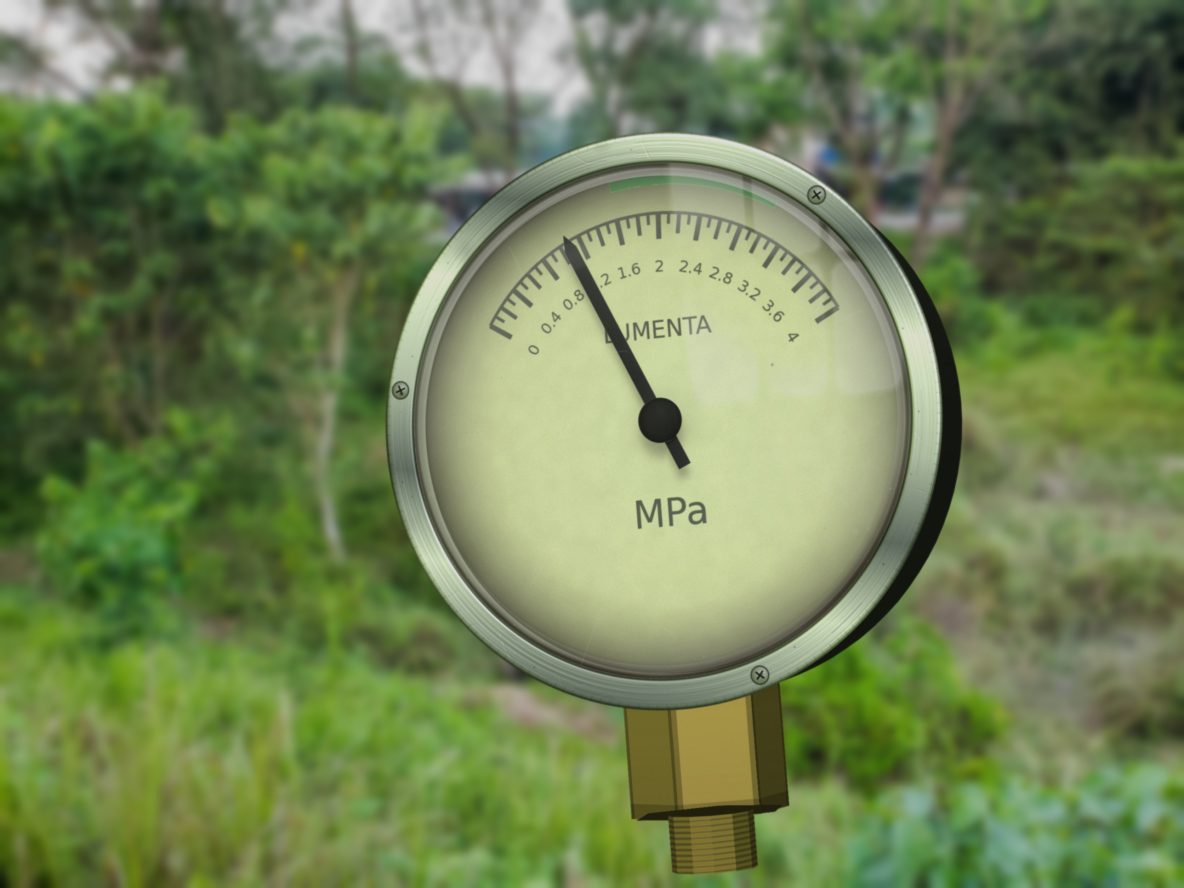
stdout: **1.1** MPa
